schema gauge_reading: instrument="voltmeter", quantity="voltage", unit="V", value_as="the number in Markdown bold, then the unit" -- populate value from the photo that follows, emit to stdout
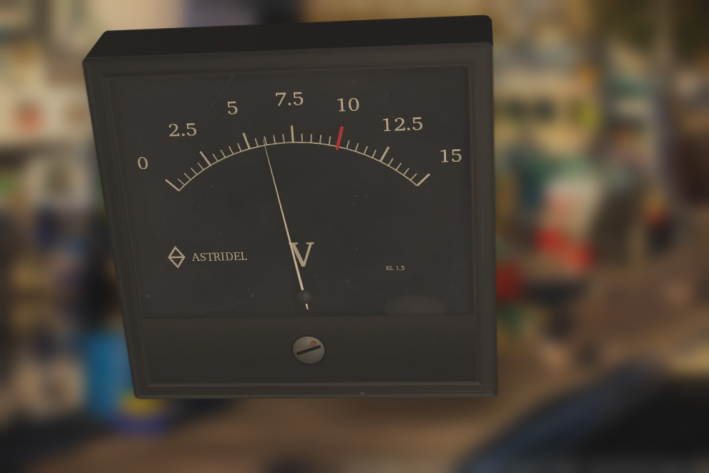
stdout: **6** V
